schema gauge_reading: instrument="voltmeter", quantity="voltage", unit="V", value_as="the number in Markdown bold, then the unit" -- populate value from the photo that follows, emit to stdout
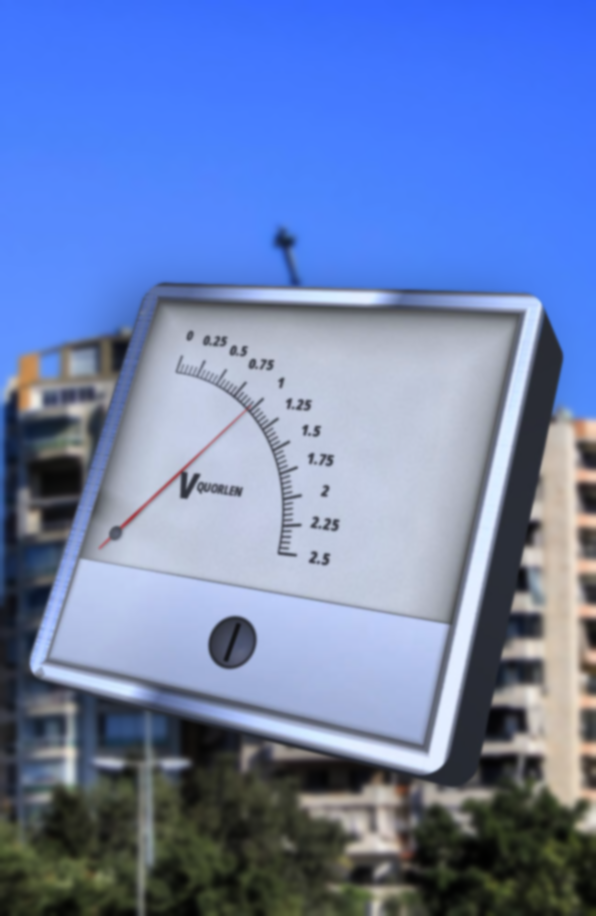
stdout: **1** V
